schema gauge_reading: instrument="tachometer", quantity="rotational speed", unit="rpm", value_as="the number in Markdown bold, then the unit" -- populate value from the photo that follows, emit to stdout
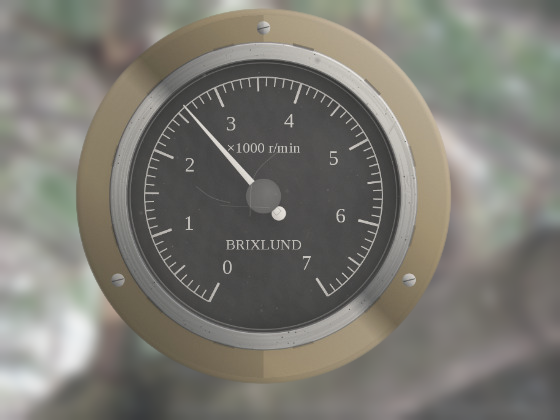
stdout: **2600** rpm
